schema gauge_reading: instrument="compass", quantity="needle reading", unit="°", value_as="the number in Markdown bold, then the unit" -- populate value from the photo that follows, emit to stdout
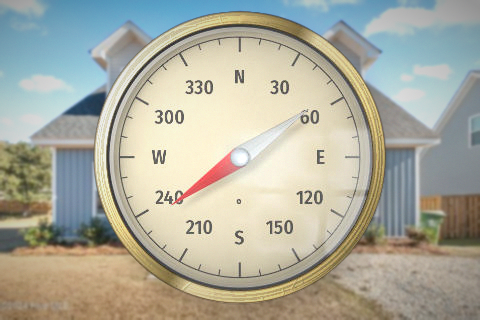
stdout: **235** °
